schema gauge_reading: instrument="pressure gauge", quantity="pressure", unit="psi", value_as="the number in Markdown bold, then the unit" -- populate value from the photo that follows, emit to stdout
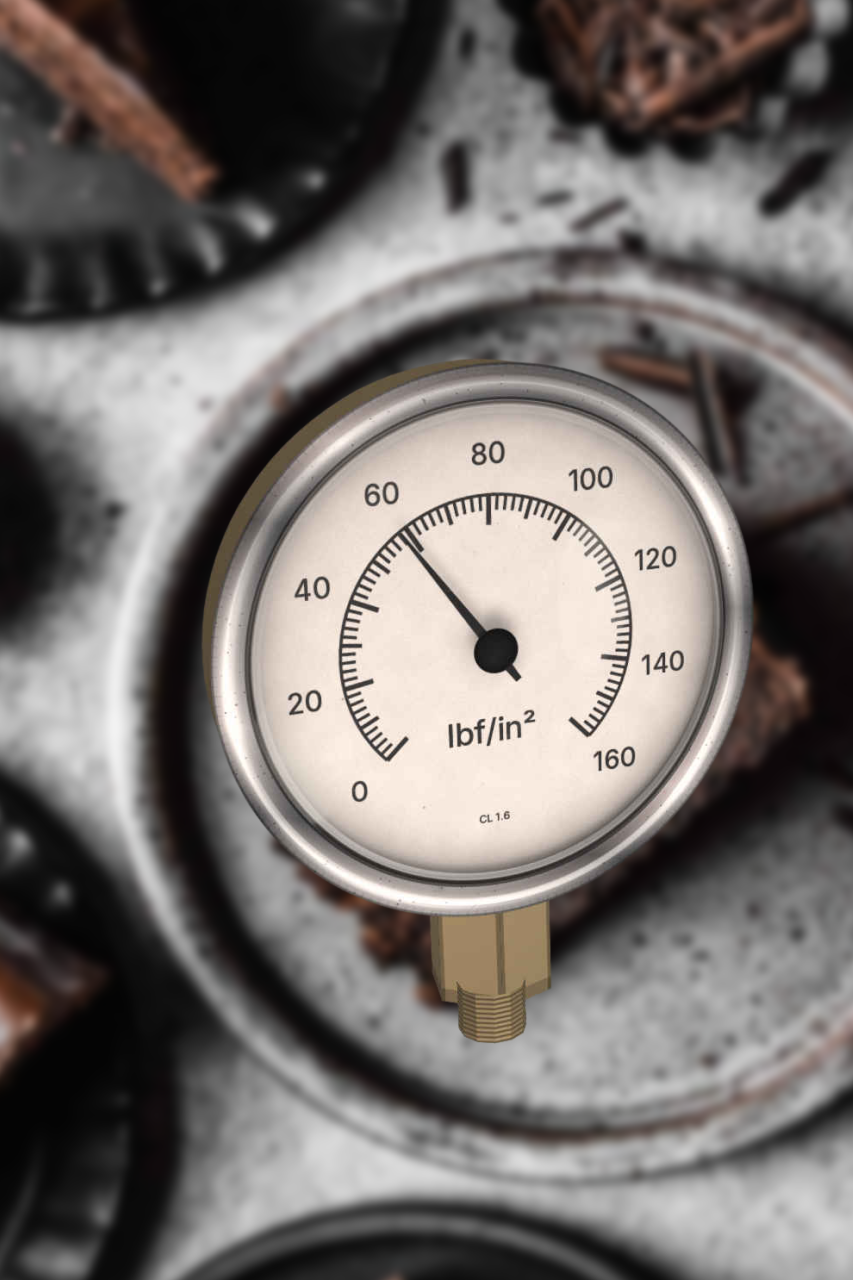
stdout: **58** psi
